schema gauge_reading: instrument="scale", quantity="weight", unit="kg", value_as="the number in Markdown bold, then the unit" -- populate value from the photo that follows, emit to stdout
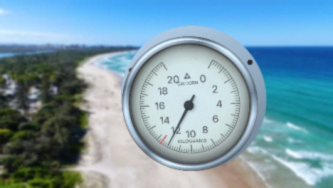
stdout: **12** kg
